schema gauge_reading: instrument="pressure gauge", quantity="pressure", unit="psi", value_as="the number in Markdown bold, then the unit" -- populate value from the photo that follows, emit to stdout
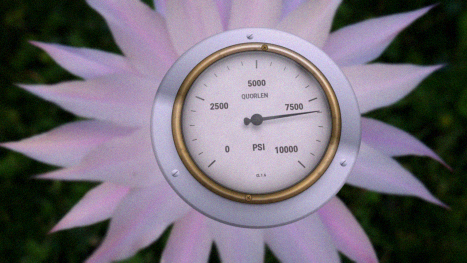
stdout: **8000** psi
